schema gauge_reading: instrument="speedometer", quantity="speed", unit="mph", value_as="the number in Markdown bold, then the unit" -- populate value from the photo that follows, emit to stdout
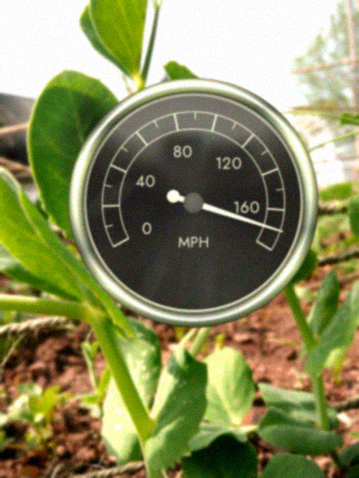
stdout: **170** mph
